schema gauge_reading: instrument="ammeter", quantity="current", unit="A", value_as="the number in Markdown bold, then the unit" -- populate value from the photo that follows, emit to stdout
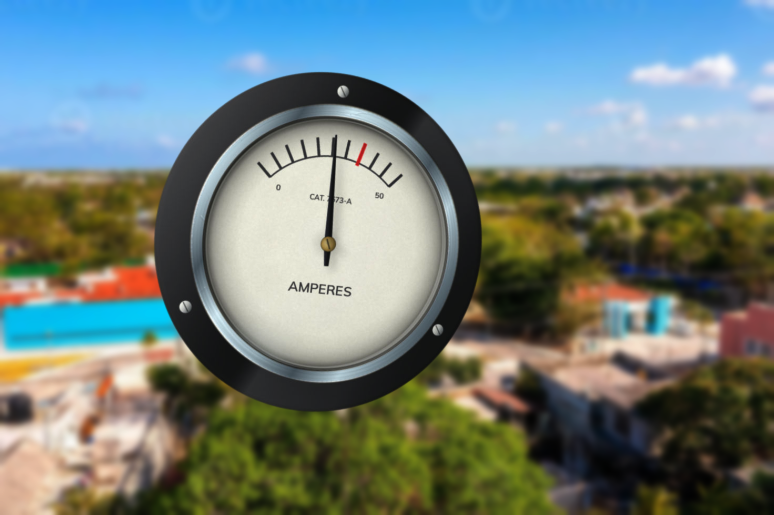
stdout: **25** A
